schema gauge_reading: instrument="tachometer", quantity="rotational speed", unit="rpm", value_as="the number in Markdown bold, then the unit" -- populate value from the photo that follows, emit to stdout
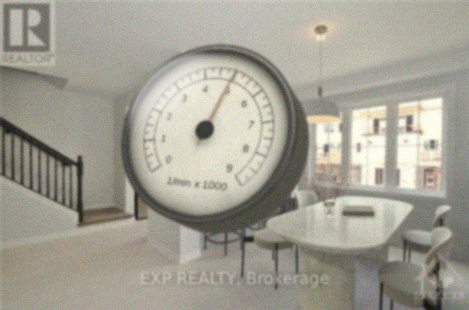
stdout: **5000** rpm
